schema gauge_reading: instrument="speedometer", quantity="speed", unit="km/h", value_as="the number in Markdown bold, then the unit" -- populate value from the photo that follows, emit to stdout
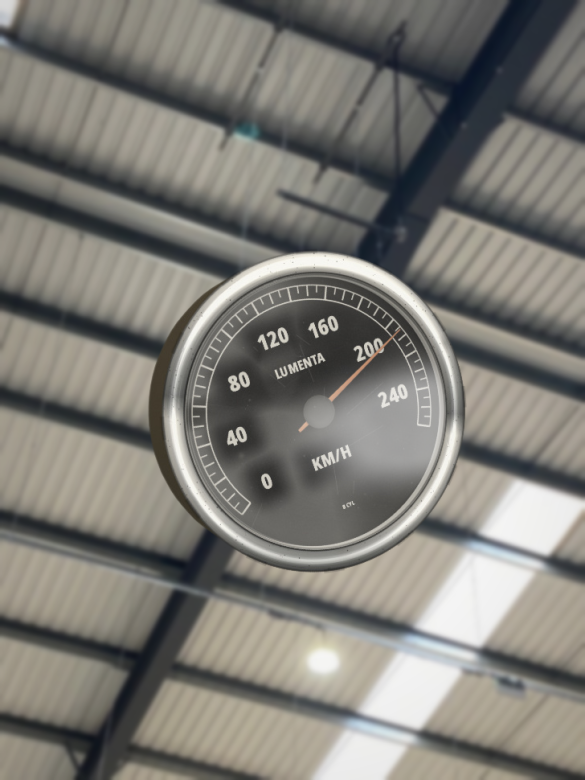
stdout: **205** km/h
